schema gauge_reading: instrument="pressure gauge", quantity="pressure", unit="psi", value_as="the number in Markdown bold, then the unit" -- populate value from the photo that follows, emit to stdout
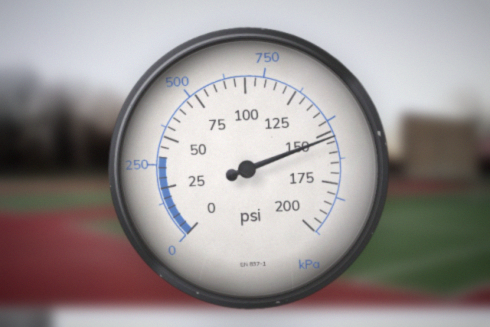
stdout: **152.5** psi
